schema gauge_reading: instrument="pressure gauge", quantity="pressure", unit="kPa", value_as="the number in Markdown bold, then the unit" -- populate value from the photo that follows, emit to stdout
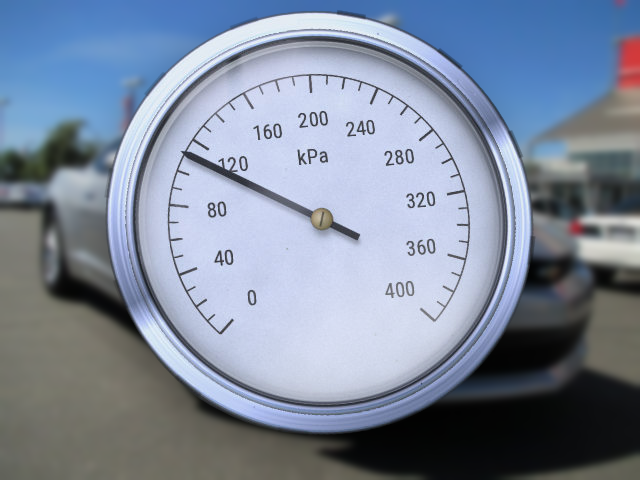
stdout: **110** kPa
